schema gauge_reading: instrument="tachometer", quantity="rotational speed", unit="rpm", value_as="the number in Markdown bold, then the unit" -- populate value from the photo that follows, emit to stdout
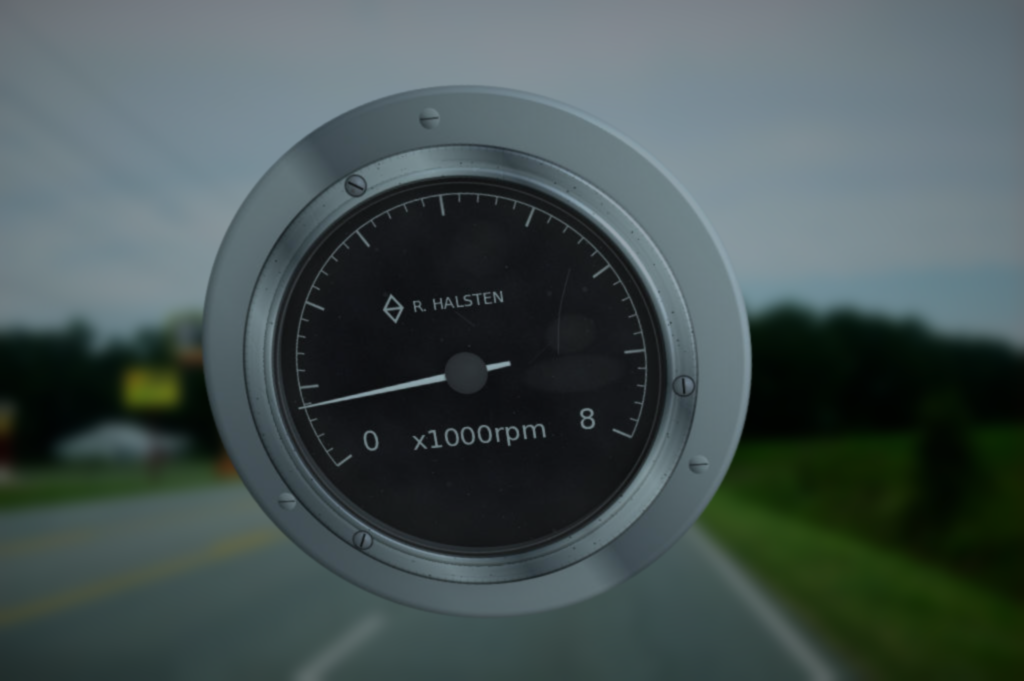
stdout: **800** rpm
